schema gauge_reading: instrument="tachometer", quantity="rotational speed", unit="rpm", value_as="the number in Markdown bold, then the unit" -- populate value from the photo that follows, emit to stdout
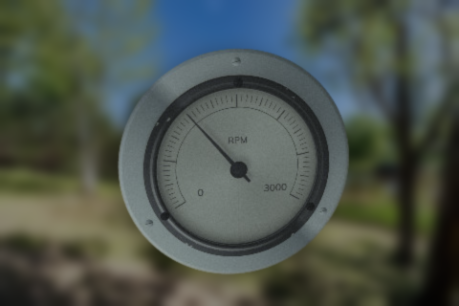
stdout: **1000** rpm
